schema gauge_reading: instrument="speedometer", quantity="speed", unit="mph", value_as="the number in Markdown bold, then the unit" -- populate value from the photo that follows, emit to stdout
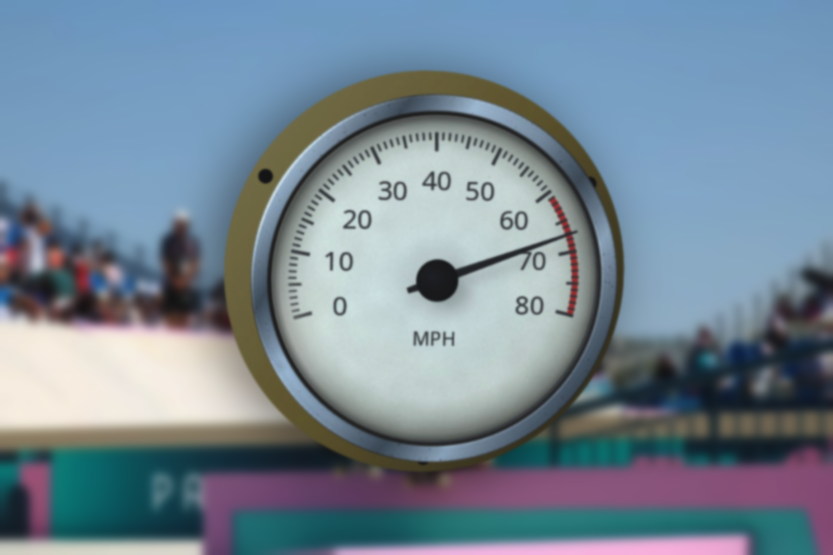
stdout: **67** mph
